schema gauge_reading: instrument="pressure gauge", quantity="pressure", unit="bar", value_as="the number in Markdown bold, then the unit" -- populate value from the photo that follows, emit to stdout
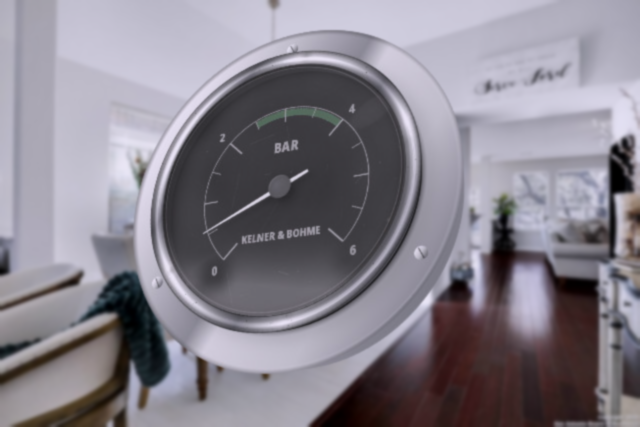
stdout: **0.5** bar
